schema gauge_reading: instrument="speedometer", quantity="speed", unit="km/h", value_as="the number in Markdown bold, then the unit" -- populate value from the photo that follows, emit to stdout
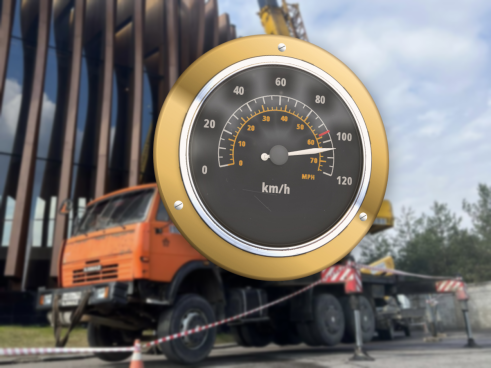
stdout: **105** km/h
